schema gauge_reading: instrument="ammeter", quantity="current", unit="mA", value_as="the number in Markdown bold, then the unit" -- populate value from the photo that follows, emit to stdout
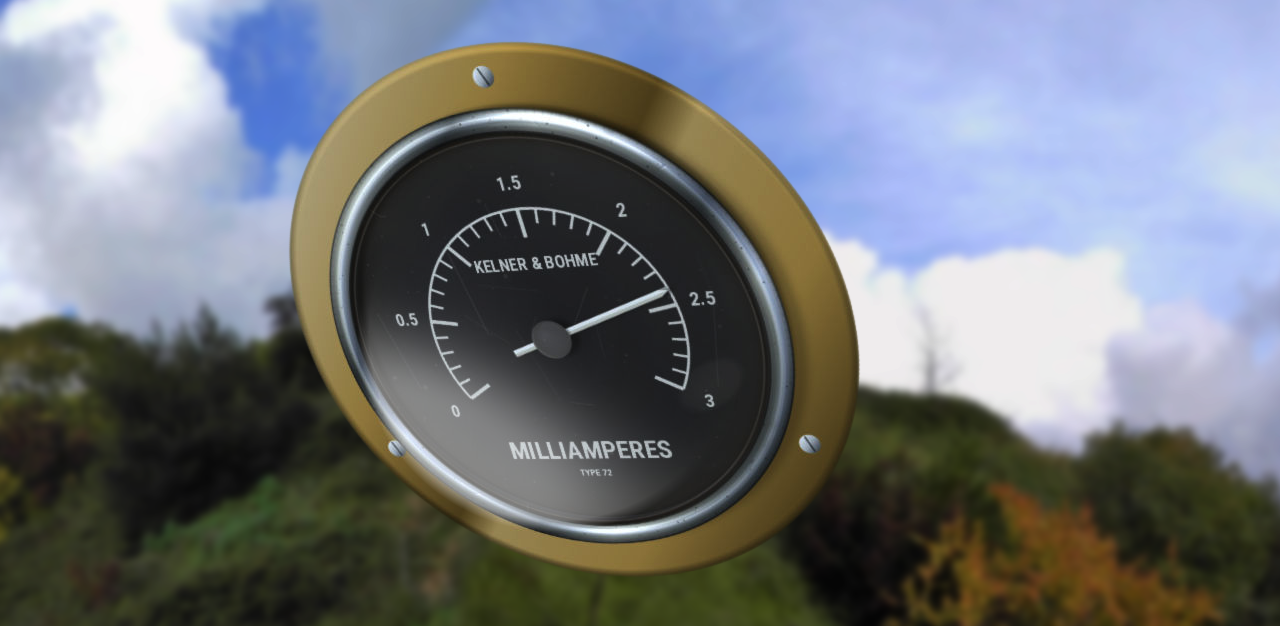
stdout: **2.4** mA
